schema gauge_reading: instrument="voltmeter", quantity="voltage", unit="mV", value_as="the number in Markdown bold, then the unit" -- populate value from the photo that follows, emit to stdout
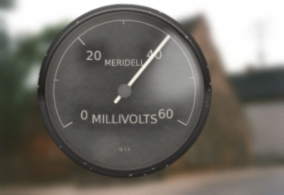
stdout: **40** mV
